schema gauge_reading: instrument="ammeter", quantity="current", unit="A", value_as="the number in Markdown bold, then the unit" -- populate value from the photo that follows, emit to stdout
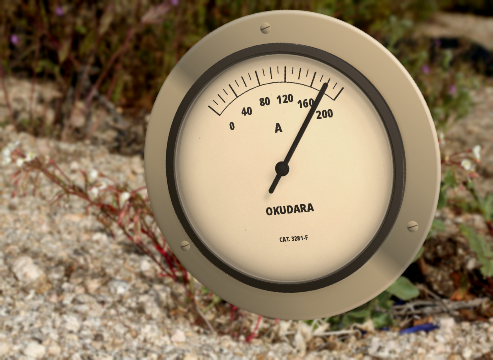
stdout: **180** A
